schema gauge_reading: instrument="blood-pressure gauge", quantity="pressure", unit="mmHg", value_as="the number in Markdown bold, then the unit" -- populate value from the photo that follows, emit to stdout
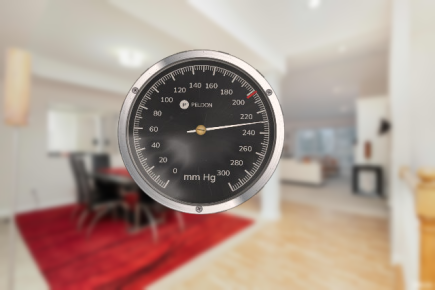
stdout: **230** mmHg
